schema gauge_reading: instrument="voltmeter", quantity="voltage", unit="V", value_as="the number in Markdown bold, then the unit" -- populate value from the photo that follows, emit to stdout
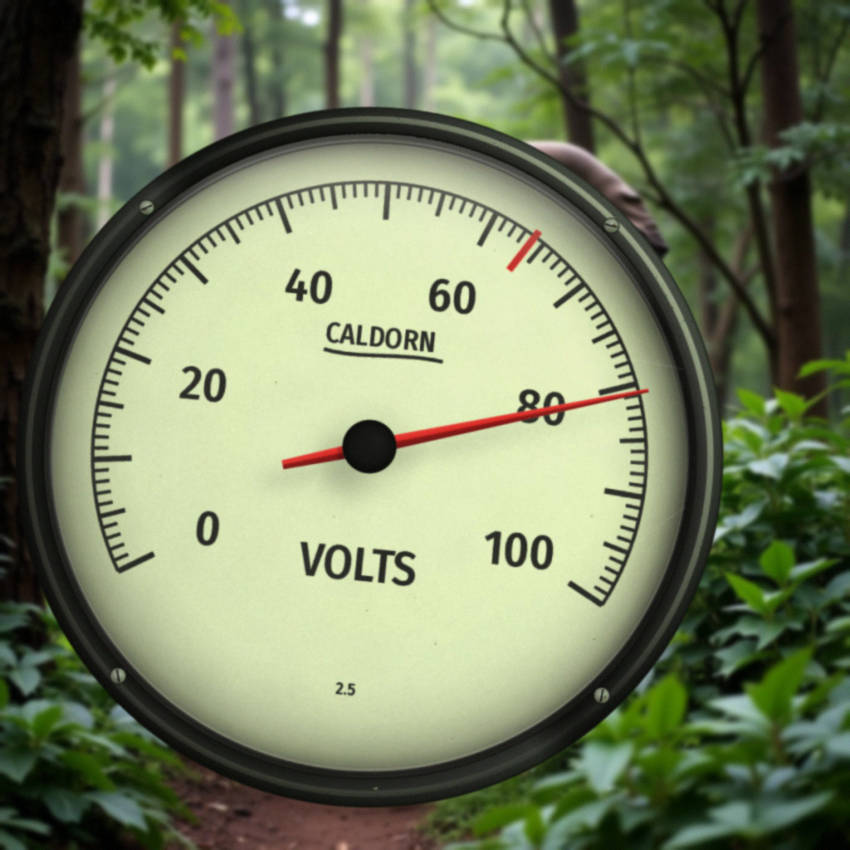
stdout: **81** V
